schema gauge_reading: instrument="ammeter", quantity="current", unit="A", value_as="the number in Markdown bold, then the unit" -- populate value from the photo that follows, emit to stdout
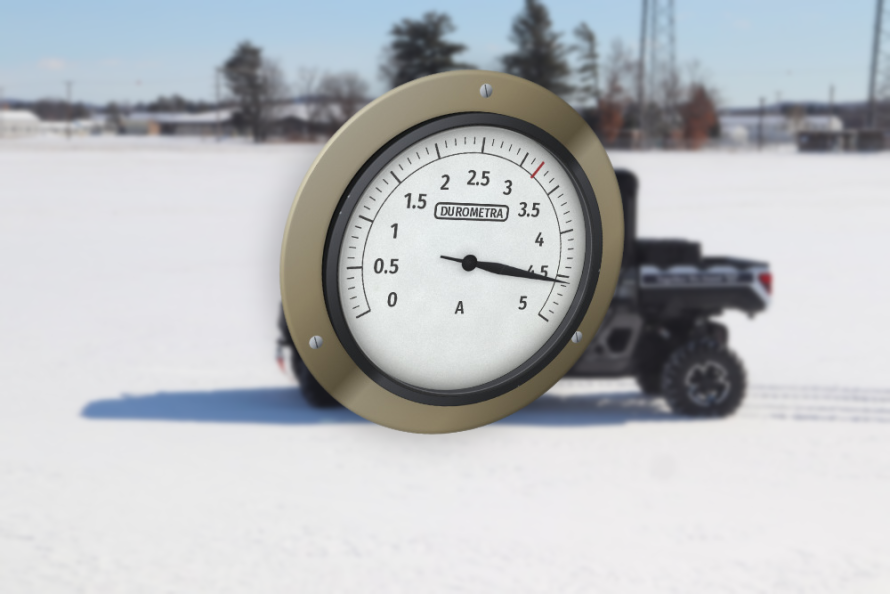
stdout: **4.55** A
